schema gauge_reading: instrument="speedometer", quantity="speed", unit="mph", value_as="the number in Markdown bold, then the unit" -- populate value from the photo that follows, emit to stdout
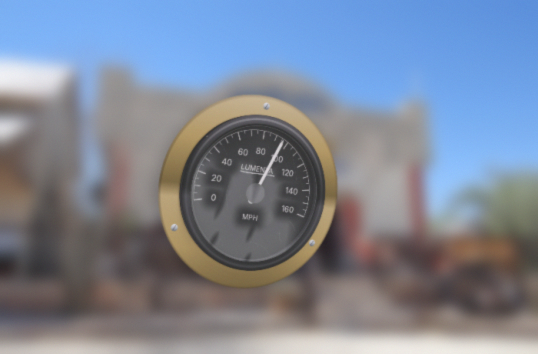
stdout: **95** mph
